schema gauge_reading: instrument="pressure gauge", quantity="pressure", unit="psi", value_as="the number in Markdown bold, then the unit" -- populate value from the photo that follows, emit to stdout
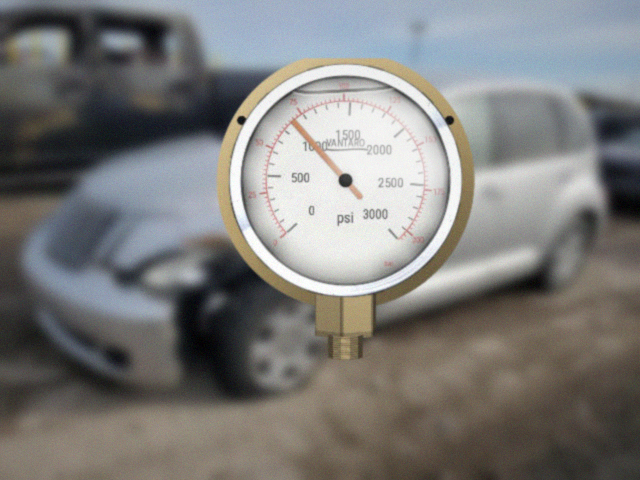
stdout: **1000** psi
